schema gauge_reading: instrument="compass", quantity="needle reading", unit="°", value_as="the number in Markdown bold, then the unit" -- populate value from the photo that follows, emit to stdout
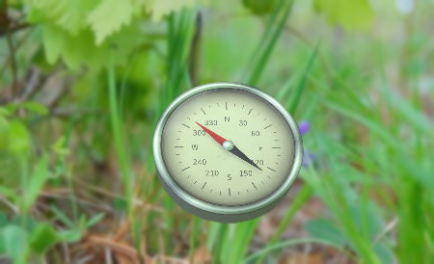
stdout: **310** °
